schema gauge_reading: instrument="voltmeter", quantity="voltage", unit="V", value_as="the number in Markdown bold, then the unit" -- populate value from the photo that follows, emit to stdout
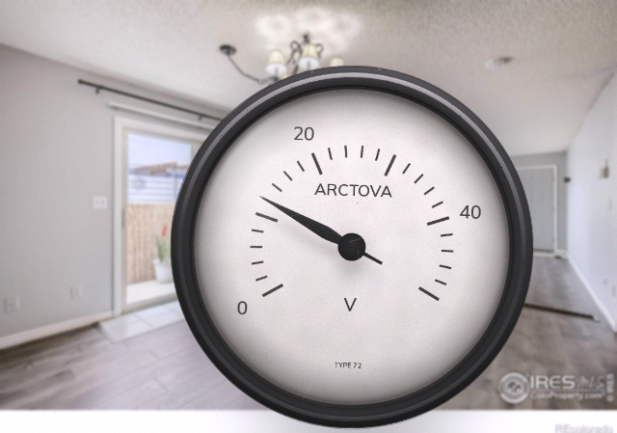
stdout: **12** V
